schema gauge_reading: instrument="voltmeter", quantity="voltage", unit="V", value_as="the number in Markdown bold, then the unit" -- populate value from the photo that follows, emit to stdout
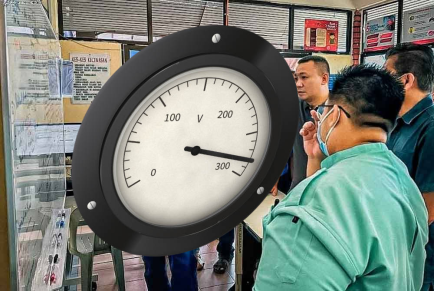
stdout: **280** V
